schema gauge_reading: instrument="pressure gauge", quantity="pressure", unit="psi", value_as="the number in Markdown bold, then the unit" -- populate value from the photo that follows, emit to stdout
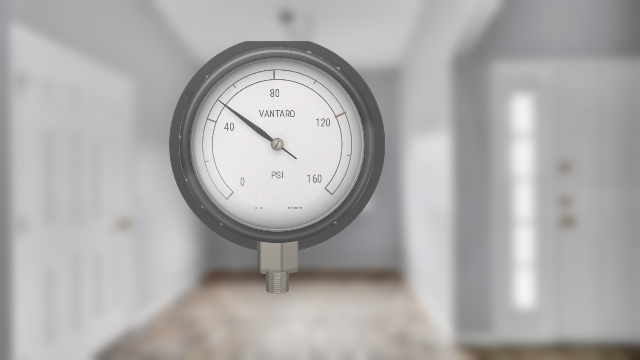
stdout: **50** psi
